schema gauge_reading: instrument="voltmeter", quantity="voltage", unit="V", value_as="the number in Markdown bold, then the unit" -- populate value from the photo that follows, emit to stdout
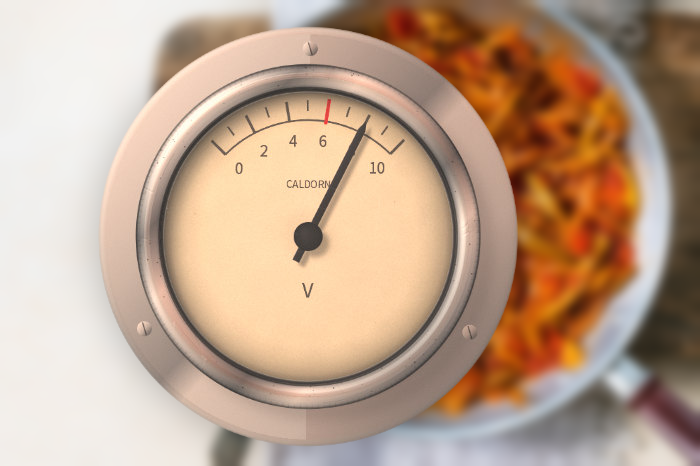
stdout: **8** V
